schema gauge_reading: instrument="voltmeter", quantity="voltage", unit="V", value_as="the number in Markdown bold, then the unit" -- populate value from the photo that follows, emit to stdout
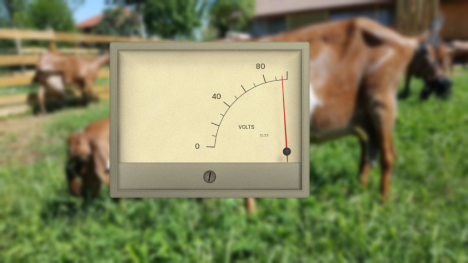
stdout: **95** V
